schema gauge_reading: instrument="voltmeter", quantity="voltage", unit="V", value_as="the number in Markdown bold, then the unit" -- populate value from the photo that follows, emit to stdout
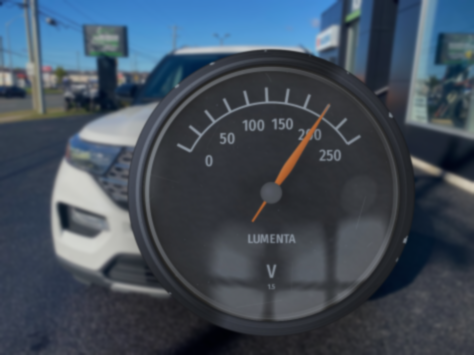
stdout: **200** V
